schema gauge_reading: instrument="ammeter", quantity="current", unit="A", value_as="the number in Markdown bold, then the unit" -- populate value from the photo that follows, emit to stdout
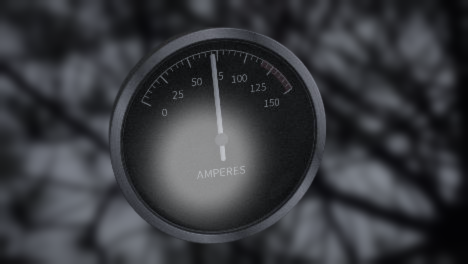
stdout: **70** A
